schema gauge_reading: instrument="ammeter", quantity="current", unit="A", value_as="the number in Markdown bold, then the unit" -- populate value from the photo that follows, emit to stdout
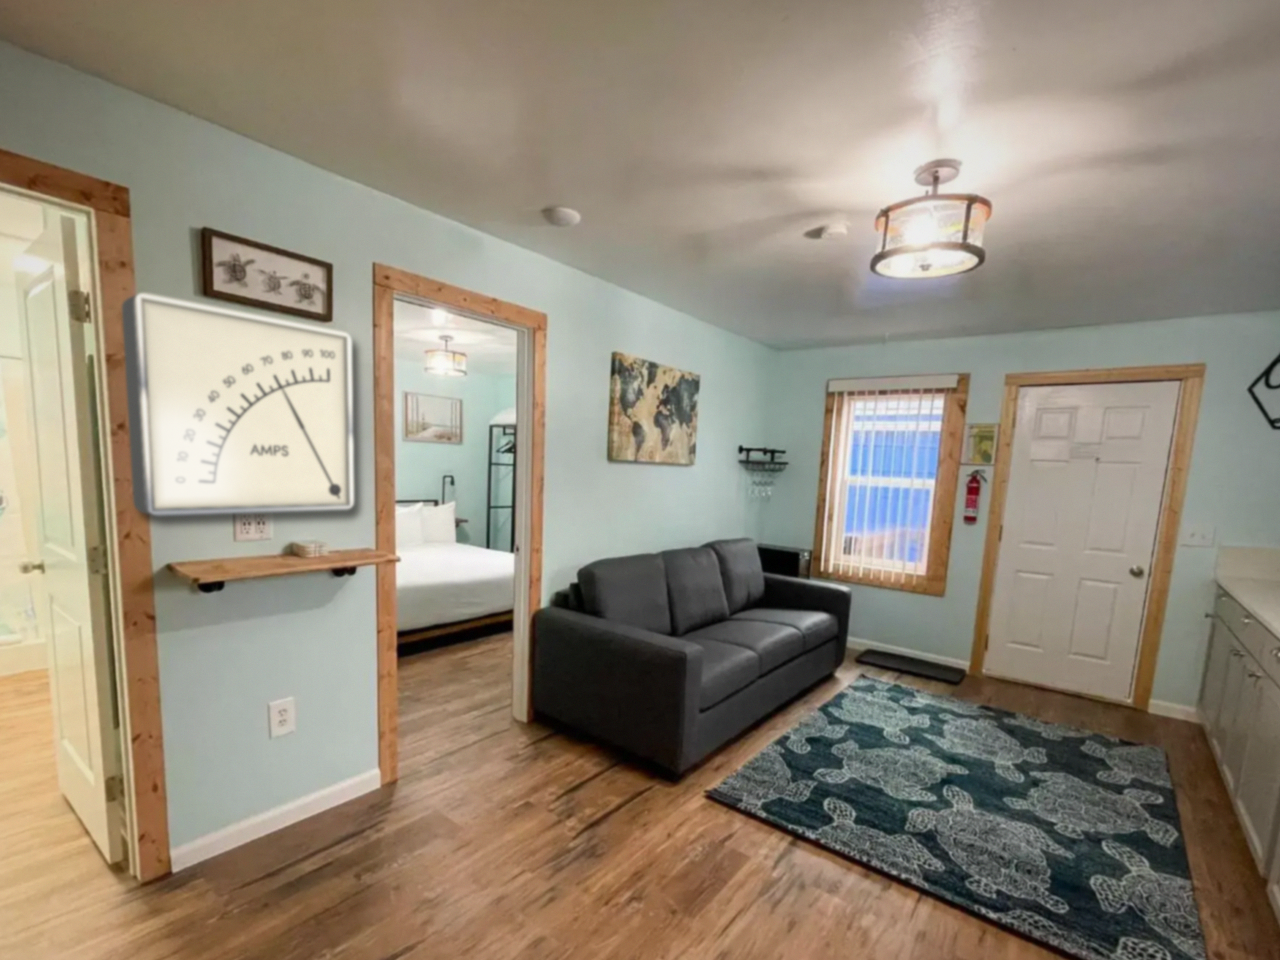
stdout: **70** A
